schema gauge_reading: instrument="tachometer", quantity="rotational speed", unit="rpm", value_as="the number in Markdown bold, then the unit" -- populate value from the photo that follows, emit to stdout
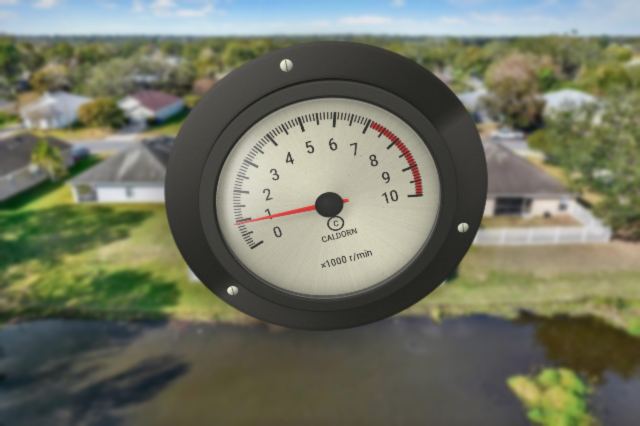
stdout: **1000** rpm
